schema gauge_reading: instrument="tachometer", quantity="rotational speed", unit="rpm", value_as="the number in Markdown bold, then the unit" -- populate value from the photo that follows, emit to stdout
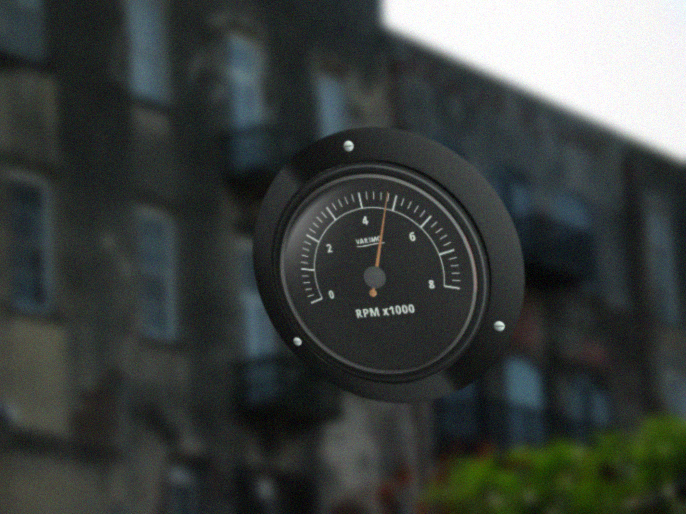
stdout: **4800** rpm
